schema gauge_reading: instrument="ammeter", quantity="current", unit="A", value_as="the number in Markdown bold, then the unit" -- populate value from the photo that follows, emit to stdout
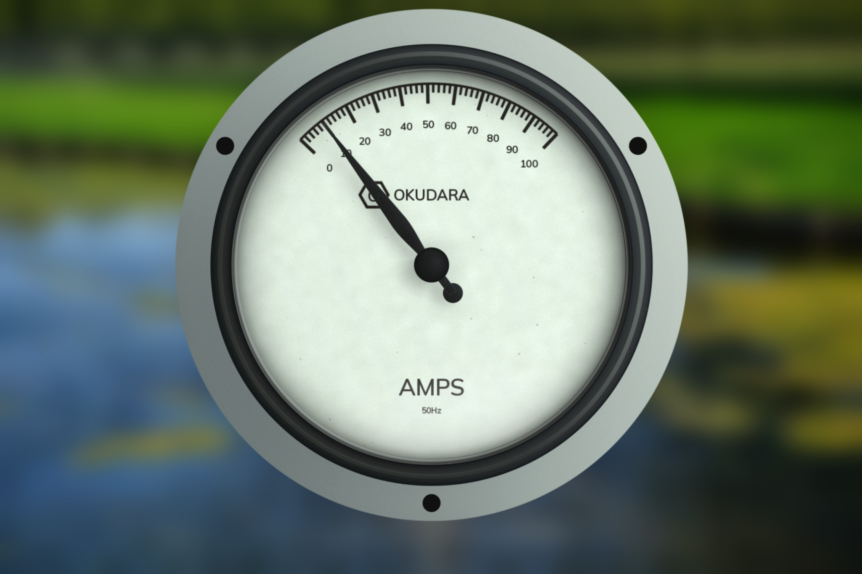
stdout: **10** A
